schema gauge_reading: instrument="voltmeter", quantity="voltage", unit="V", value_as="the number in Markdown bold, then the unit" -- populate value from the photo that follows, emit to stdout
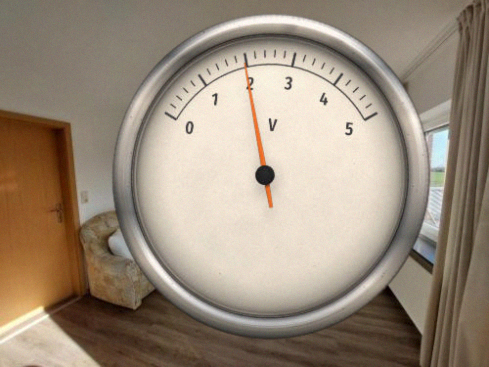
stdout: **2** V
